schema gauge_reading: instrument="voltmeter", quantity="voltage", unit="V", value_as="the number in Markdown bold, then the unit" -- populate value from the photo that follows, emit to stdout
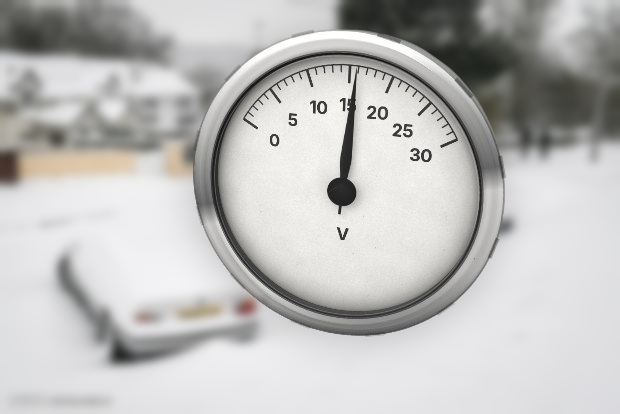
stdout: **16** V
